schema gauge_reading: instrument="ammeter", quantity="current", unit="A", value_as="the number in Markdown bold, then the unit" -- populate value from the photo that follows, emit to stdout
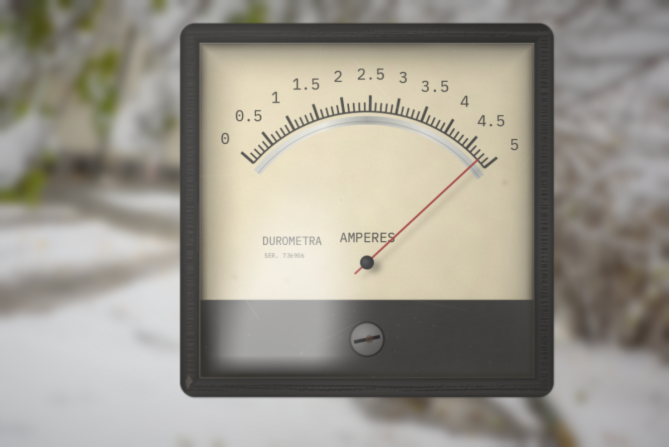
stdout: **4.8** A
